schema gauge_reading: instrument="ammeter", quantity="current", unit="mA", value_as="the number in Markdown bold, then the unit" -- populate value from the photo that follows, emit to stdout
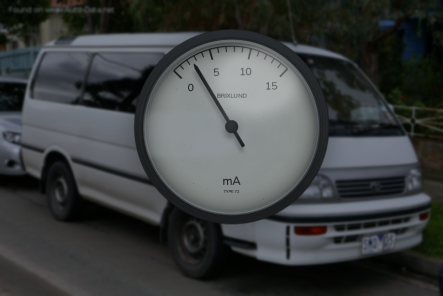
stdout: **2.5** mA
